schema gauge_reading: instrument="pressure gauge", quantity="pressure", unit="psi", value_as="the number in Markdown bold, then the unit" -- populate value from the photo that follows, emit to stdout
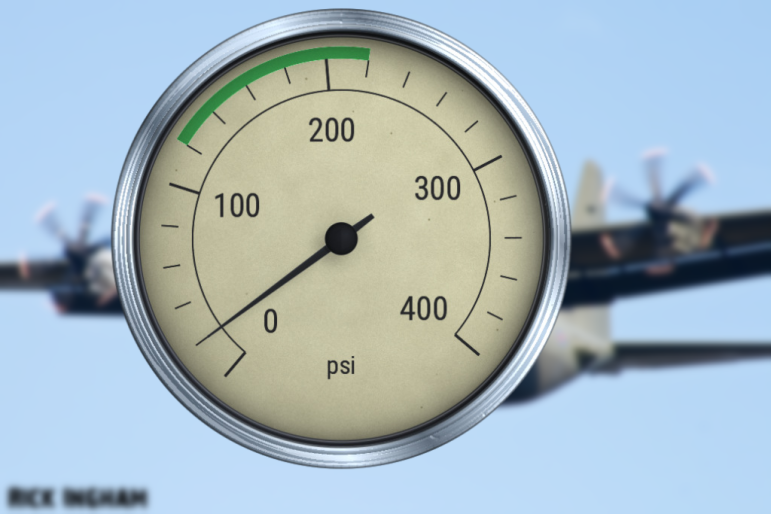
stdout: **20** psi
